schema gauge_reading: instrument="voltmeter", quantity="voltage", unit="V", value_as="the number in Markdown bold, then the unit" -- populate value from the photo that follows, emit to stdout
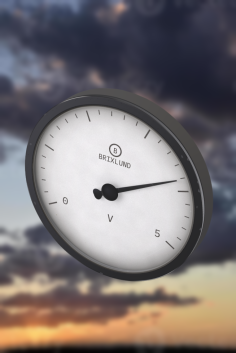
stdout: **3.8** V
